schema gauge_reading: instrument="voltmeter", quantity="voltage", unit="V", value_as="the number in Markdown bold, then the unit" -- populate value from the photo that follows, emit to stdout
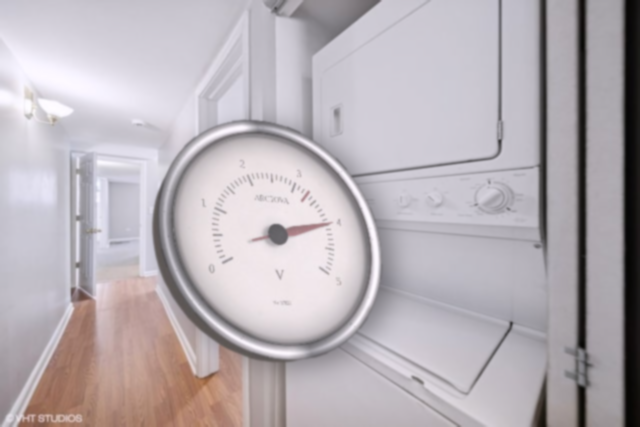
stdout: **4** V
